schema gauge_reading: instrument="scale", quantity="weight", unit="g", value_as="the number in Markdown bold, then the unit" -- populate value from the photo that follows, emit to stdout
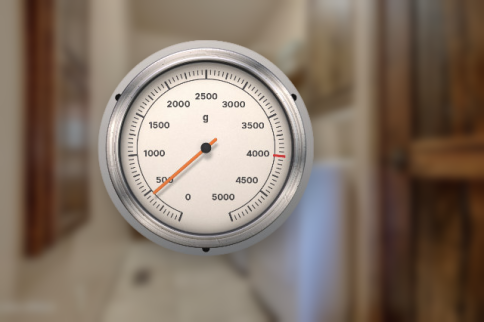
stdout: **450** g
